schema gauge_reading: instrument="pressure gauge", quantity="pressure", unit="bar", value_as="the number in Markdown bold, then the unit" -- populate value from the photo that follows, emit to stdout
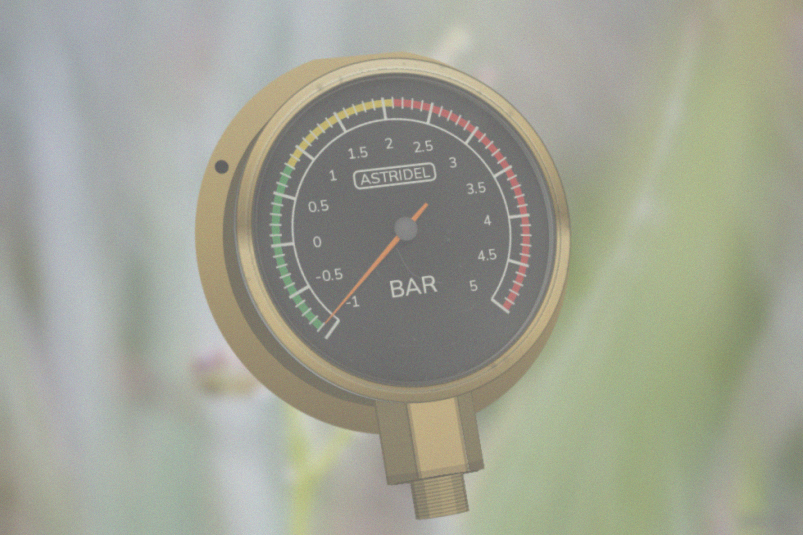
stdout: **-0.9** bar
